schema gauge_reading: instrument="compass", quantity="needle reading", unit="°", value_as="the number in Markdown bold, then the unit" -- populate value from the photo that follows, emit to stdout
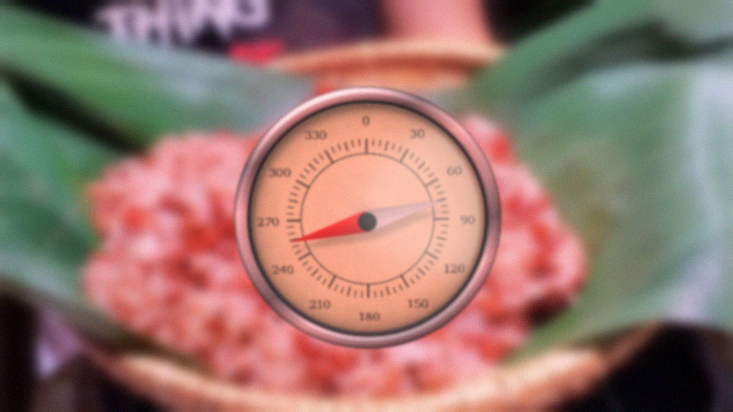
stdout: **255** °
